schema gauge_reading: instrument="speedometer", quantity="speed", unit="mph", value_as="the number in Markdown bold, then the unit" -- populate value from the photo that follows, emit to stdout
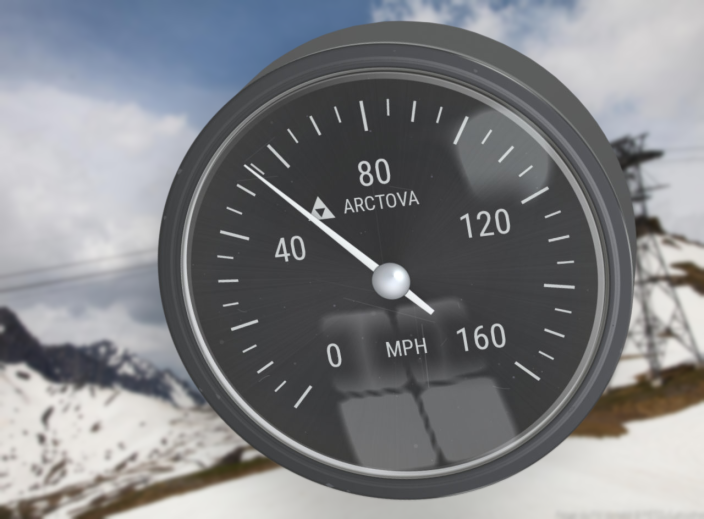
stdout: **55** mph
